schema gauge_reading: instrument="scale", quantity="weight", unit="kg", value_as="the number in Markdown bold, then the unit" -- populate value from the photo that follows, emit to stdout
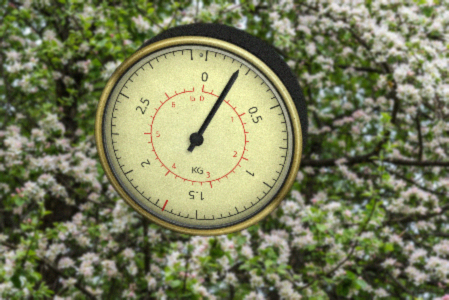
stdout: **0.2** kg
